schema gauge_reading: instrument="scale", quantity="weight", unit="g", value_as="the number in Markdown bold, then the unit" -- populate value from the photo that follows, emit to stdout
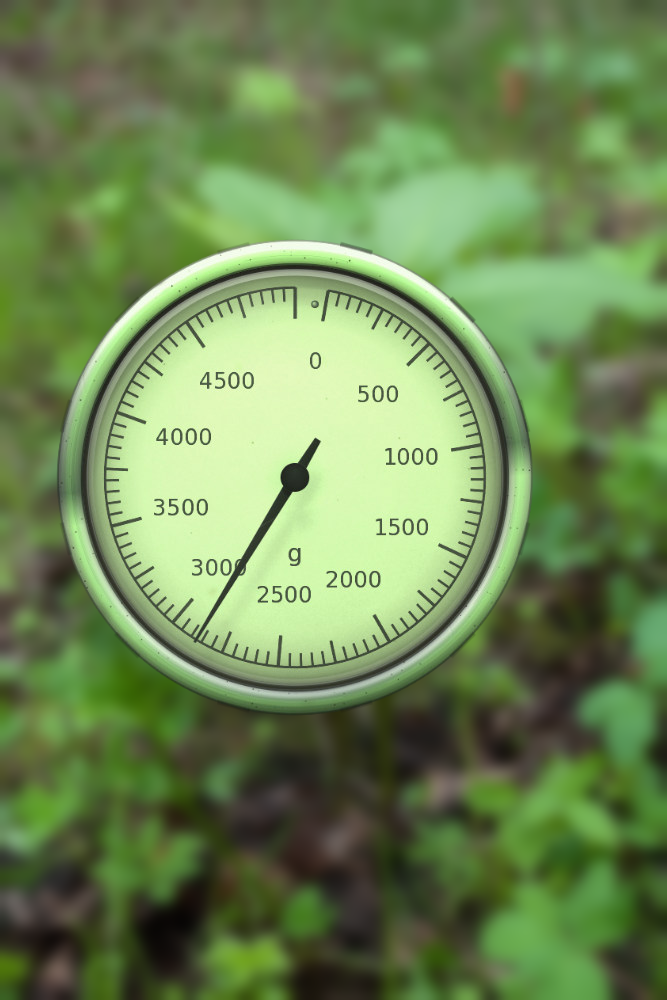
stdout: **2875** g
